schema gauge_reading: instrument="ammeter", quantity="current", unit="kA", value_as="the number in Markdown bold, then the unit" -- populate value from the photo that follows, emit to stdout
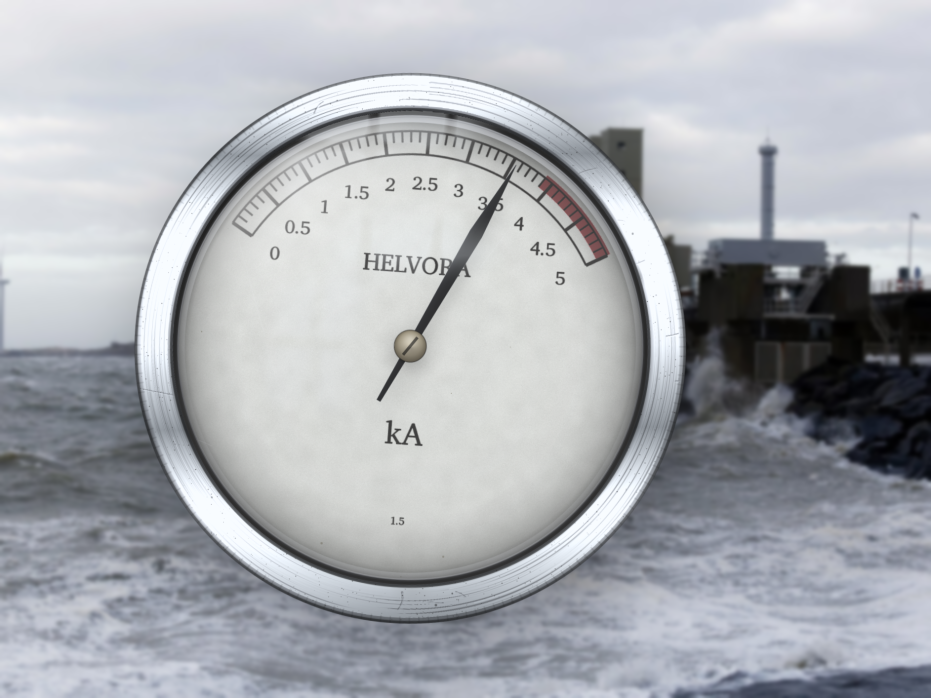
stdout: **3.55** kA
